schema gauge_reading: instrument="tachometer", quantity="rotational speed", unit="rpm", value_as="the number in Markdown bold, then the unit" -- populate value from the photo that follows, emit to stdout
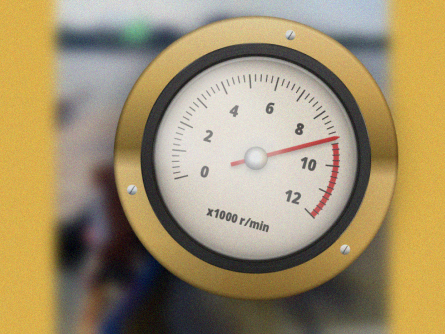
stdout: **9000** rpm
